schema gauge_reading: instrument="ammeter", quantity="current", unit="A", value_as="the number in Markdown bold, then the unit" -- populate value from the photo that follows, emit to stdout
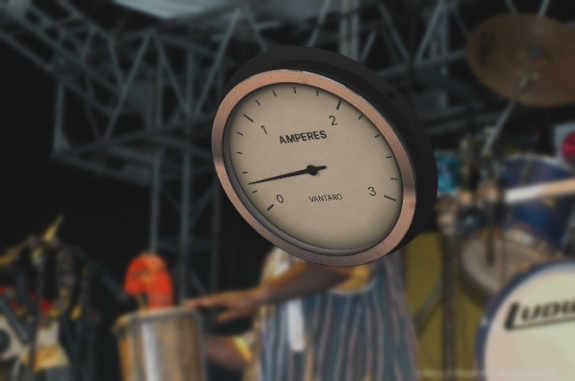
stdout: **0.3** A
